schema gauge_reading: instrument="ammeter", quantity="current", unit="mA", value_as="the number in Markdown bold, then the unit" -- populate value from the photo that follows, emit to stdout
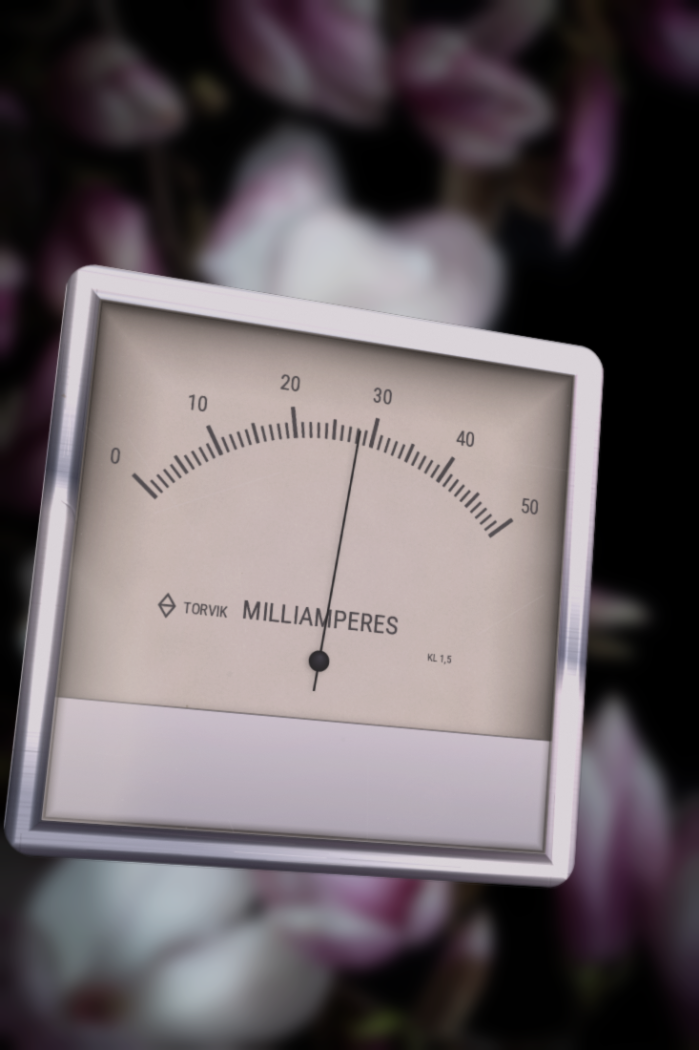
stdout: **28** mA
